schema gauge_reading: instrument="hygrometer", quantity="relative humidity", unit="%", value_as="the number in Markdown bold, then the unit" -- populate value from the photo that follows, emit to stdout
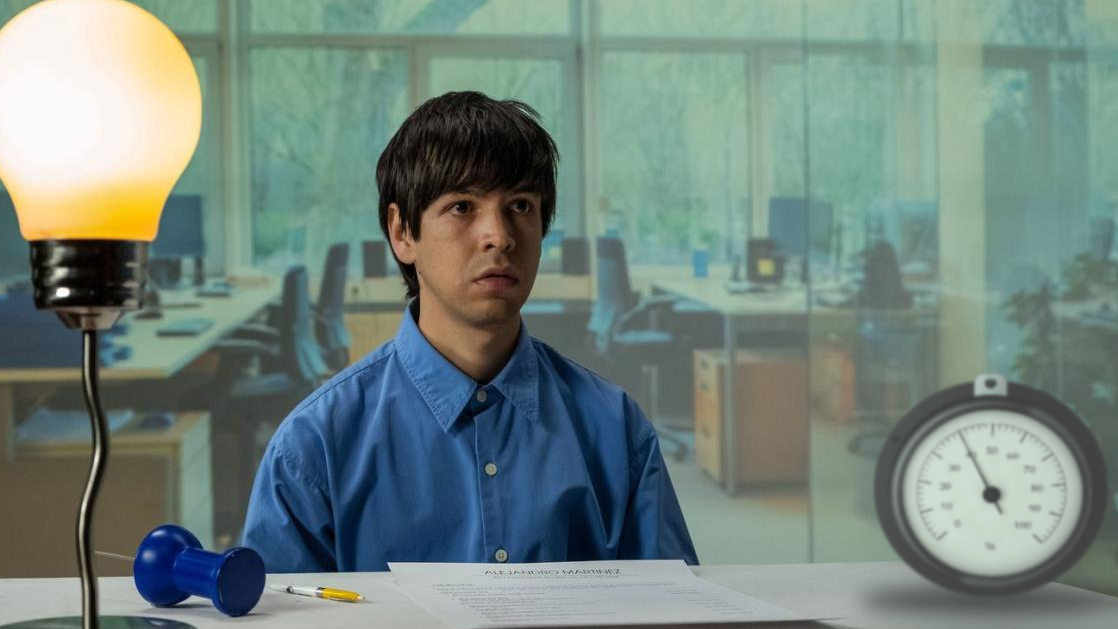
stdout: **40** %
